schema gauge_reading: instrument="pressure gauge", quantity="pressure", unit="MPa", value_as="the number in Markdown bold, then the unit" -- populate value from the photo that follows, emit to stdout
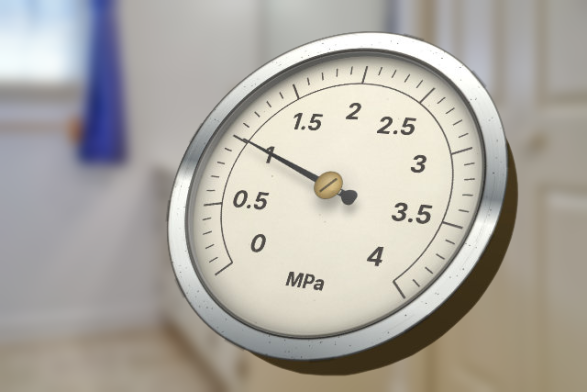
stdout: **1** MPa
